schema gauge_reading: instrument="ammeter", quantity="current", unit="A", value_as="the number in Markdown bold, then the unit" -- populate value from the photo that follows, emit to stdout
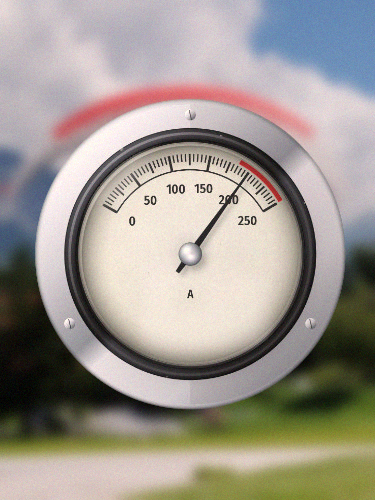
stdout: **200** A
